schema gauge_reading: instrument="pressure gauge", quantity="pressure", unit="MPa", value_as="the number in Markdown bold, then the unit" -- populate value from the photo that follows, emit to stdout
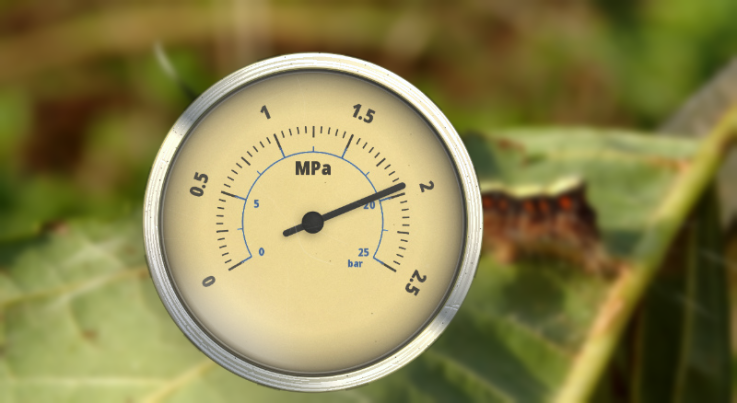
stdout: **1.95** MPa
